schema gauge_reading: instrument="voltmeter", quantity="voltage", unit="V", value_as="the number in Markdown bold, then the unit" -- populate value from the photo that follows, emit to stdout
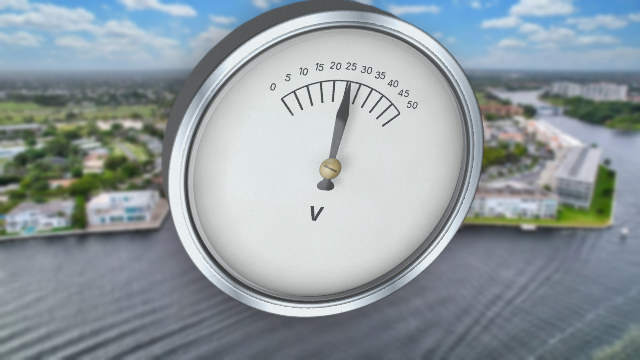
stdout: **25** V
